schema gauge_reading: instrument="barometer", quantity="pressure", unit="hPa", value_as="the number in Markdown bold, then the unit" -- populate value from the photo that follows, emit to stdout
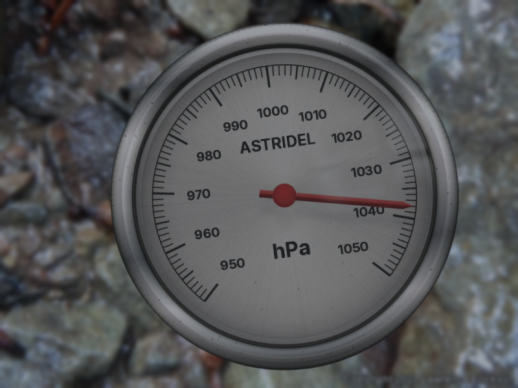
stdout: **1038** hPa
